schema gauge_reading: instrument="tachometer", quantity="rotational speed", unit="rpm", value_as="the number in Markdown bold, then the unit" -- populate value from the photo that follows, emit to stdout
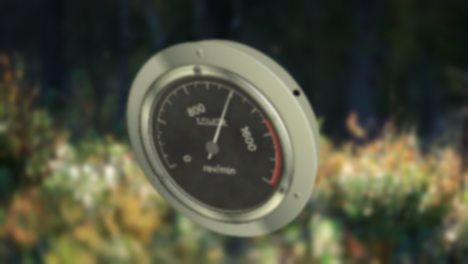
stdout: **1200** rpm
